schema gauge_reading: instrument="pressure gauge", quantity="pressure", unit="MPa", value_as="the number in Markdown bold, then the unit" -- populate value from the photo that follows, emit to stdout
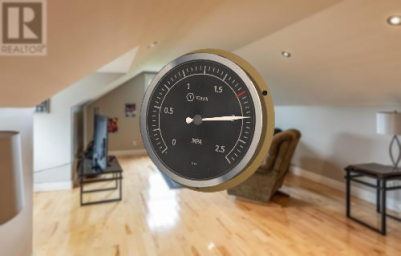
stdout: **2** MPa
